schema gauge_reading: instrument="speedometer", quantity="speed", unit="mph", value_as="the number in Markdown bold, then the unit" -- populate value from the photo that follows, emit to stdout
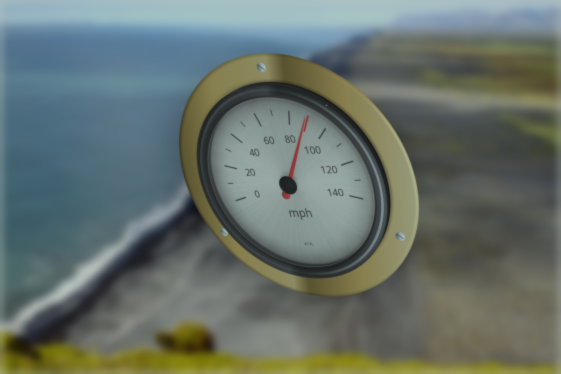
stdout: **90** mph
